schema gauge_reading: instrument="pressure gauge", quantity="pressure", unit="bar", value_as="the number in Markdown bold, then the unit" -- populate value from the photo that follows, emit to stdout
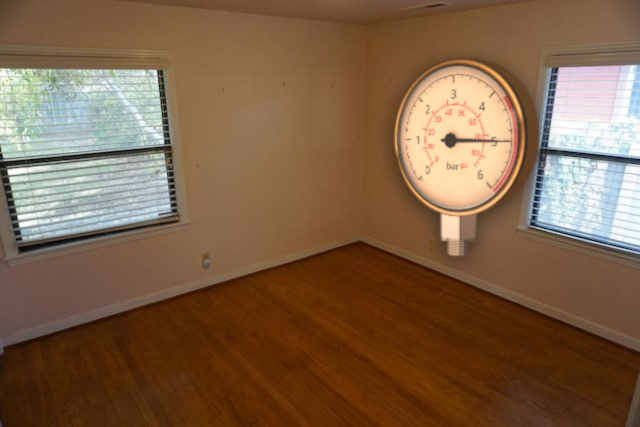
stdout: **5** bar
